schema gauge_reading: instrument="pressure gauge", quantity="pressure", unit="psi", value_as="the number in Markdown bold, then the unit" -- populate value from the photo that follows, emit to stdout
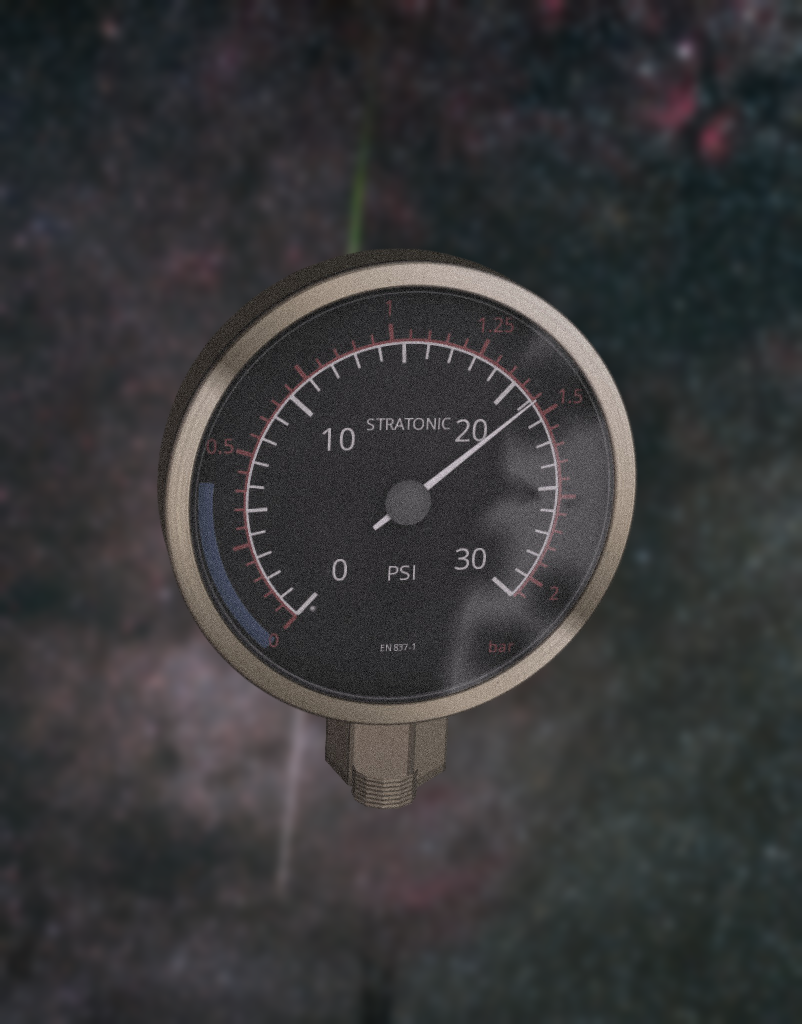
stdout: **21** psi
